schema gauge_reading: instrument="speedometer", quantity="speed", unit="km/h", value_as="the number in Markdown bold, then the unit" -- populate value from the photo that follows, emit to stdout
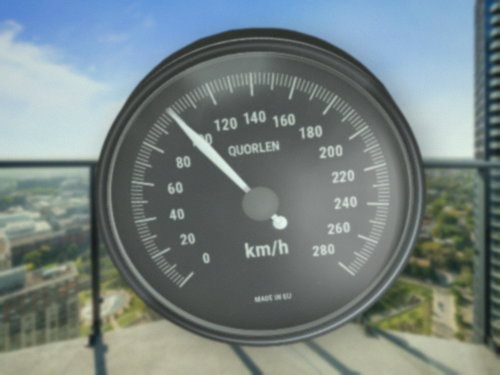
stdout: **100** km/h
